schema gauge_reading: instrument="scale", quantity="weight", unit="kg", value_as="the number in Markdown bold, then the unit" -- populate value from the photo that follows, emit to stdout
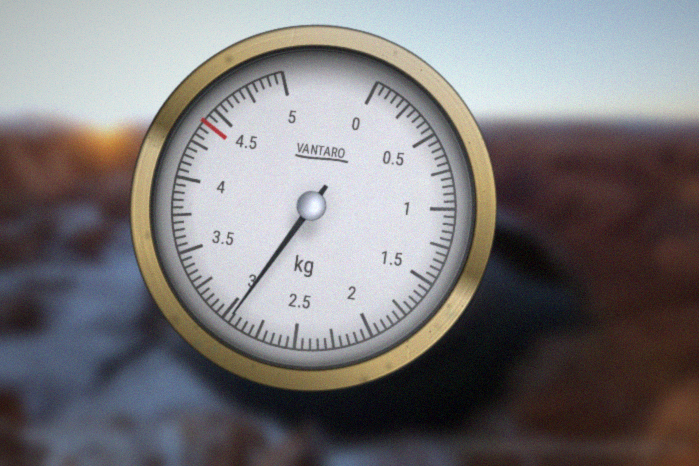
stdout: **2.95** kg
